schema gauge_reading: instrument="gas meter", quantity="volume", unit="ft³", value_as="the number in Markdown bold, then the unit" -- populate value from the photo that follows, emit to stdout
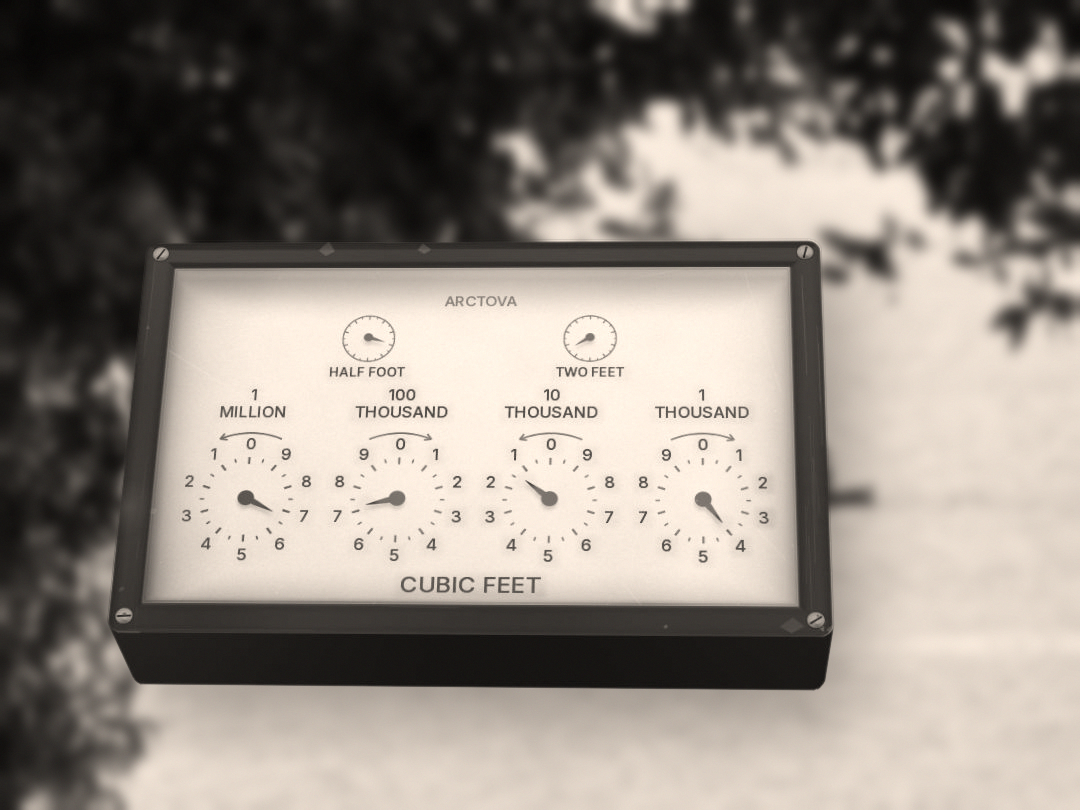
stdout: **671400** ft³
